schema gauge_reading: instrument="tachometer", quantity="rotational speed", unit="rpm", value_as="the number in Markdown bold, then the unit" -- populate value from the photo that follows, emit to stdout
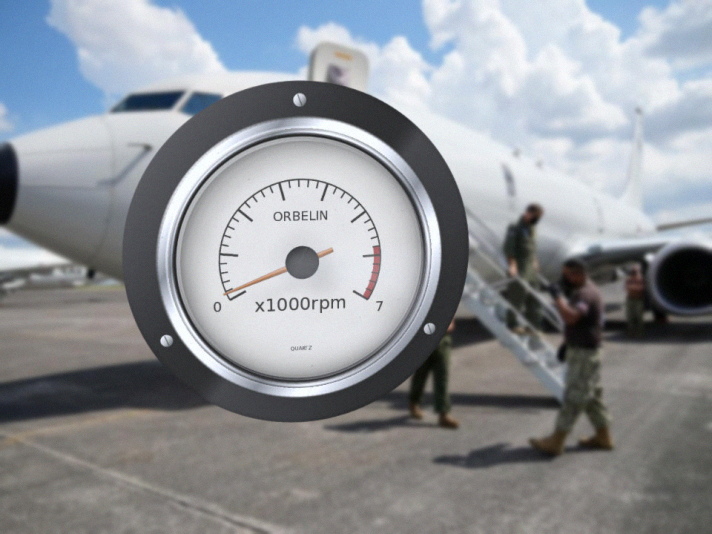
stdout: **200** rpm
